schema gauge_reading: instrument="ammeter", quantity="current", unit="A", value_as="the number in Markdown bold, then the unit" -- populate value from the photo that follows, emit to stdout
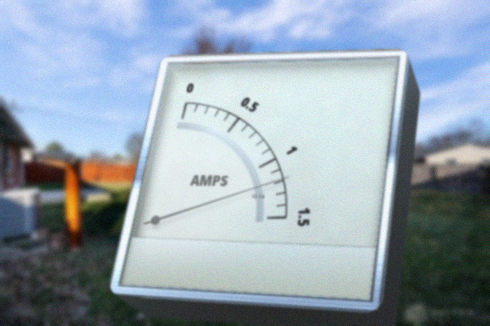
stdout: **1.2** A
